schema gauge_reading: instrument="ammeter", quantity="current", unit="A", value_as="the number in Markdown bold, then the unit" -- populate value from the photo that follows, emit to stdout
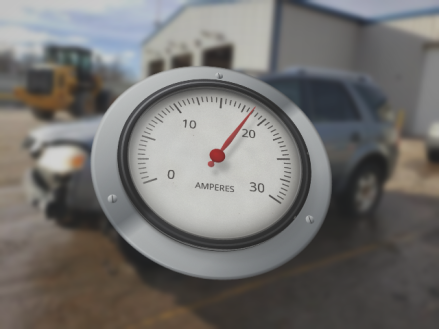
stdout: **18.5** A
